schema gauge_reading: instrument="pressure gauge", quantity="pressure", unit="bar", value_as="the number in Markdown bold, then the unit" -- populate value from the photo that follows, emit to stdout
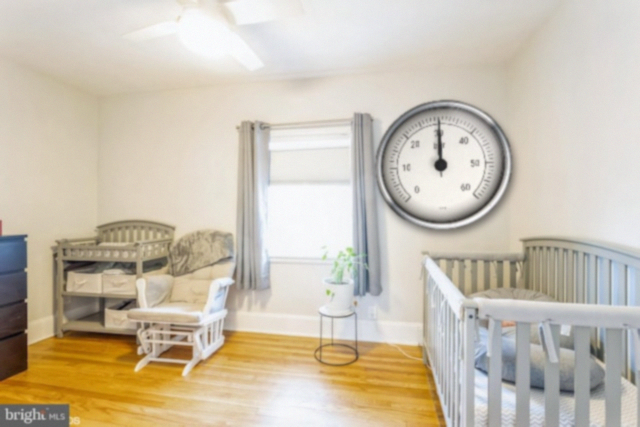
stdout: **30** bar
